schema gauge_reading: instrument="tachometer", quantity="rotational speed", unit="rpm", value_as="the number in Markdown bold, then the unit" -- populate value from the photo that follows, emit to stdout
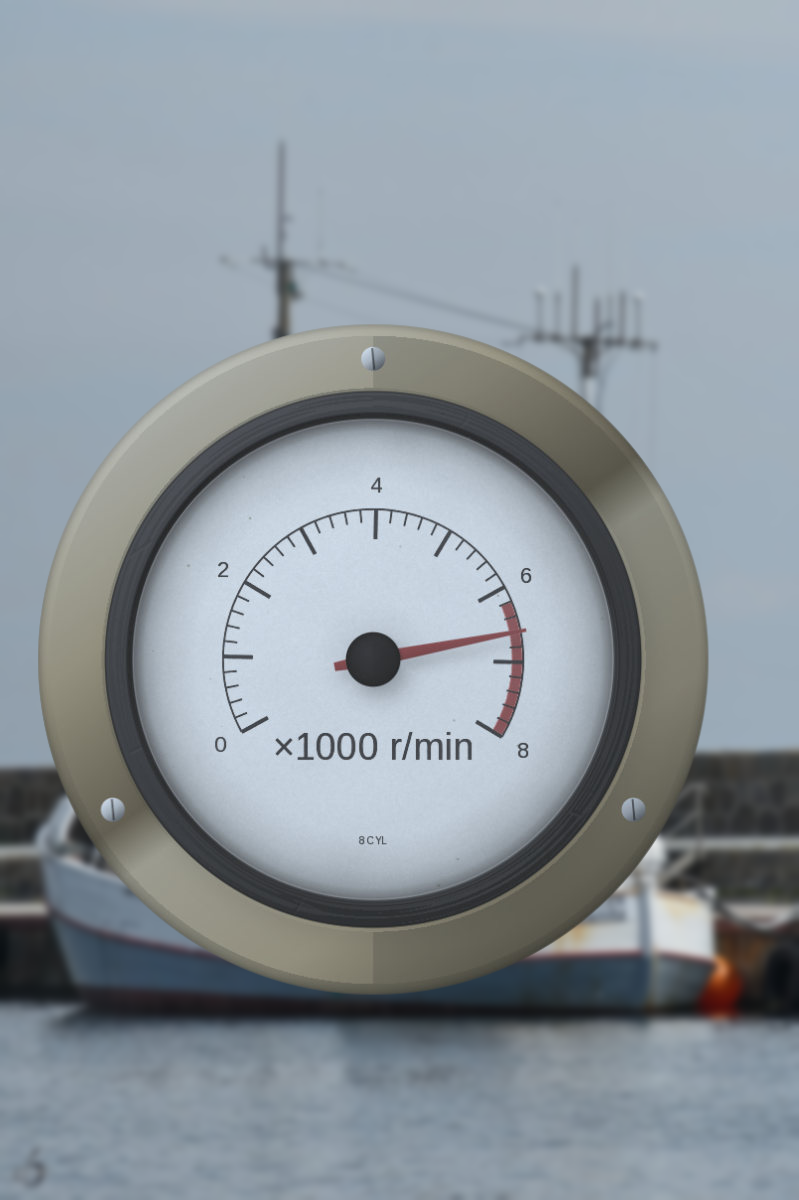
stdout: **6600** rpm
